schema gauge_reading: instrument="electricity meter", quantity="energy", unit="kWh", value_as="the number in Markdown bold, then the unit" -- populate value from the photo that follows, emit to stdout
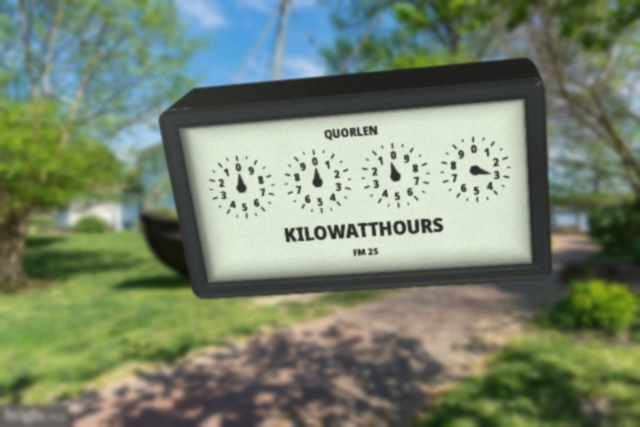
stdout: **3** kWh
